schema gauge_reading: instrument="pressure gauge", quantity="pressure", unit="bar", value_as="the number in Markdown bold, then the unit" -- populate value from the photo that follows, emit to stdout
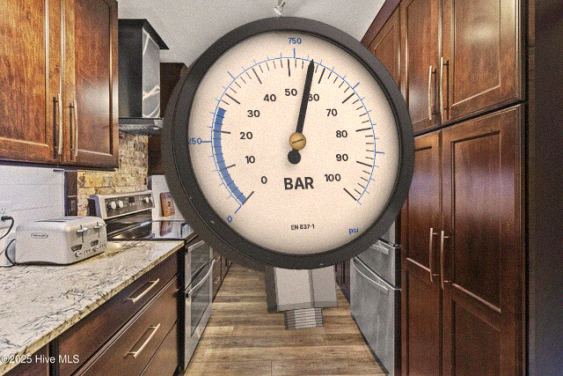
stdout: **56** bar
